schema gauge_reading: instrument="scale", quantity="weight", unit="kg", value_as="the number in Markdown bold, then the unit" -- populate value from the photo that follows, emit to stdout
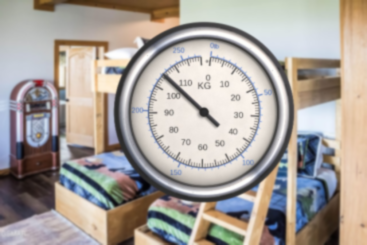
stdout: **105** kg
